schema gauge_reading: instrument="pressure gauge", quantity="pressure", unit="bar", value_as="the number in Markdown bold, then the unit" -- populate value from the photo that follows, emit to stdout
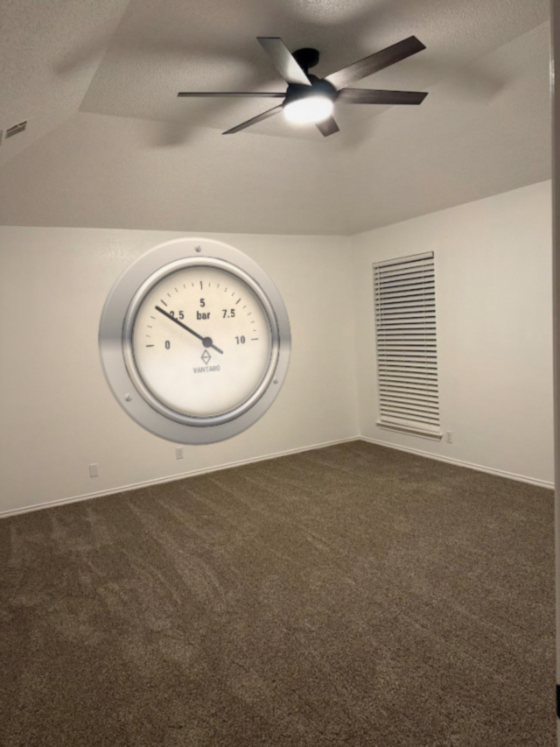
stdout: **2** bar
